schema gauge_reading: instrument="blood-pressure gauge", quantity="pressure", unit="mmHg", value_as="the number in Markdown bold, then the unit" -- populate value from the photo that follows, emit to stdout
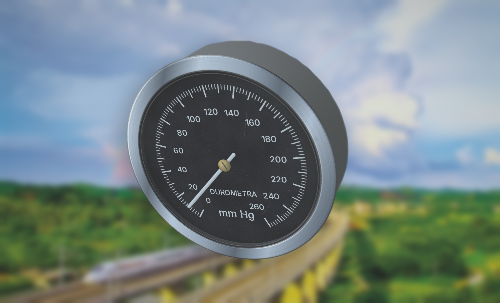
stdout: **10** mmHg
